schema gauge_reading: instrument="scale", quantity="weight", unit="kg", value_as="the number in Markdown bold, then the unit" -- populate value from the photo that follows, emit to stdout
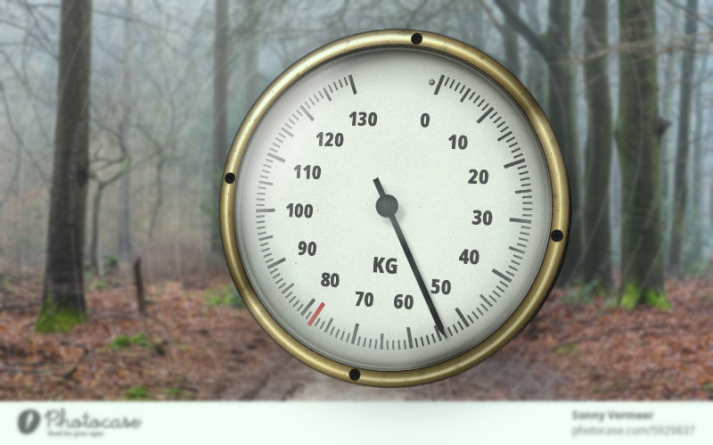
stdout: **54** kg
